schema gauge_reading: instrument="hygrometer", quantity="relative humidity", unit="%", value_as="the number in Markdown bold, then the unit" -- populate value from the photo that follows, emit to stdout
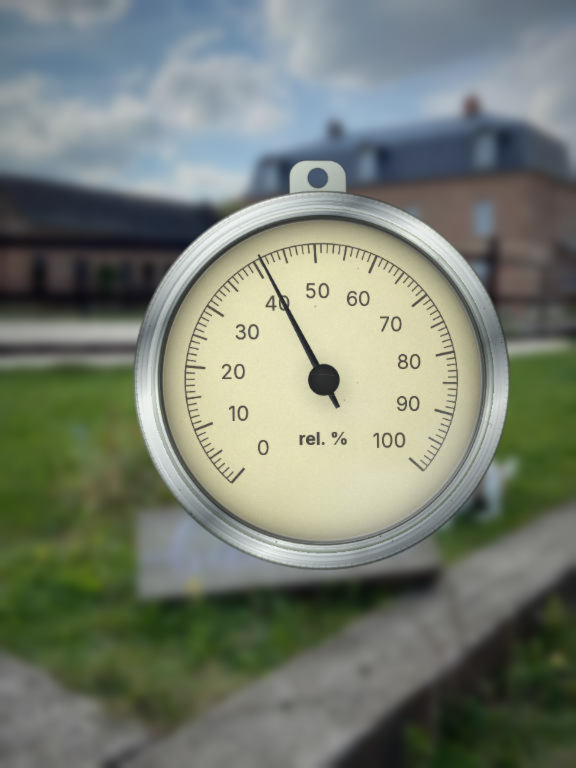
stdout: **41** %
